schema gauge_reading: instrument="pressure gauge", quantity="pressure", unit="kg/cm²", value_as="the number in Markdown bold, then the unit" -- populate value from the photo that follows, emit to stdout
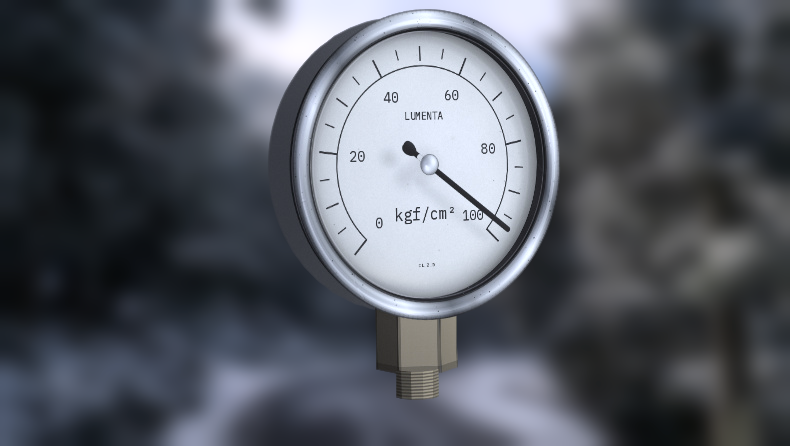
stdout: **97.5** kg/cm²
